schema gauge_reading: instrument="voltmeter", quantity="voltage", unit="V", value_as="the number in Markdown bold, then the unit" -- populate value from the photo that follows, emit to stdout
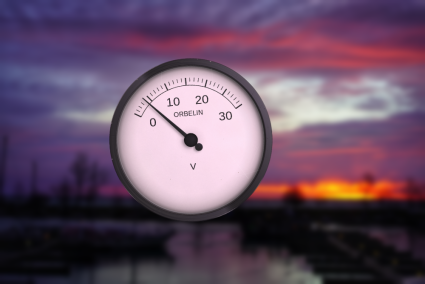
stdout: **4** V
